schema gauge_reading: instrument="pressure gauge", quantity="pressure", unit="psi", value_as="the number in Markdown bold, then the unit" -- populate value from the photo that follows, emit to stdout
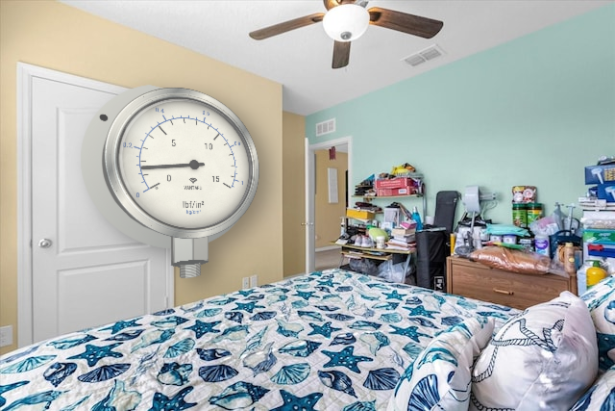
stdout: **1.5** psi
